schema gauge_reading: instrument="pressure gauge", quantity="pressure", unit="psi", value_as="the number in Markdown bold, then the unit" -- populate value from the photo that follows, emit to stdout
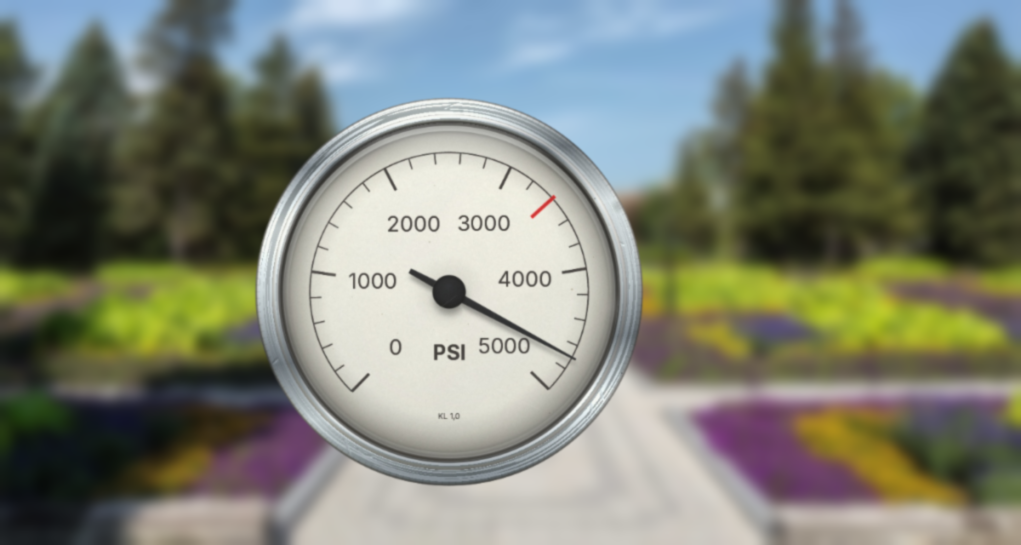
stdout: **4700** psi
